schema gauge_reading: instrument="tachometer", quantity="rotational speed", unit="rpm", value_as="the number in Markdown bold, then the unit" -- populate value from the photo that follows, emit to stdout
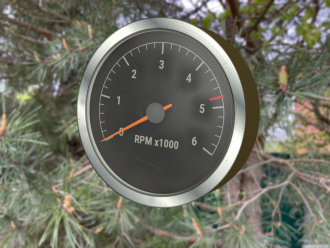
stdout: **0** rpm
